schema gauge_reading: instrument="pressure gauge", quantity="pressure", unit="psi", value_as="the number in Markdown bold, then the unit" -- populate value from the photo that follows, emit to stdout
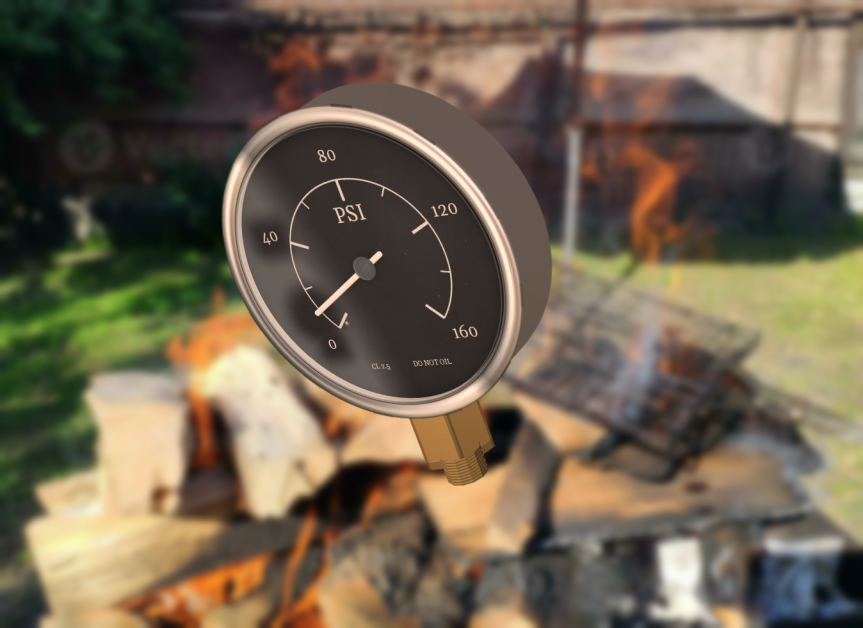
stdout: **10** psi
